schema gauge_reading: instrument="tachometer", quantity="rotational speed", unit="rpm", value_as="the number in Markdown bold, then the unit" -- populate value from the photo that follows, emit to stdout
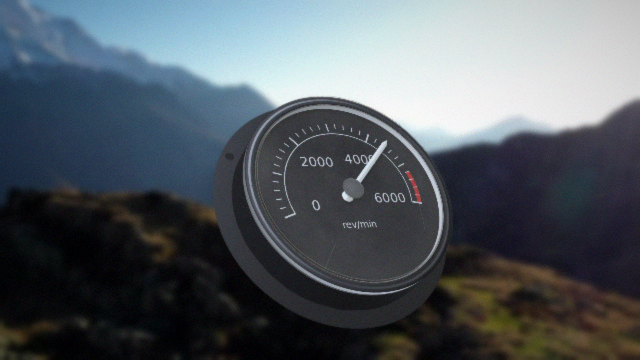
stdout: **4400** rpm
